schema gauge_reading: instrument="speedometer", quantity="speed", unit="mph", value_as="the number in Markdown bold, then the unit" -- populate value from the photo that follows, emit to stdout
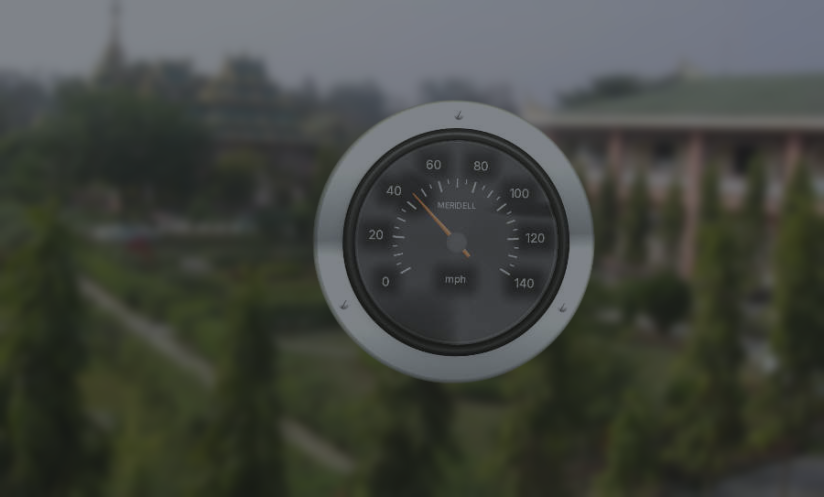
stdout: **45** mph
